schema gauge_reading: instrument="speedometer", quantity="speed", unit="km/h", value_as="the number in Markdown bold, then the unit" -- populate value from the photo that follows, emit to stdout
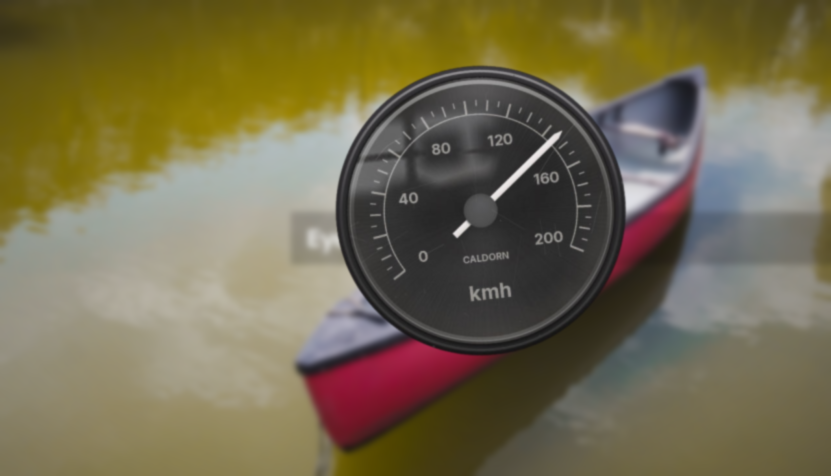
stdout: **145** km/h
